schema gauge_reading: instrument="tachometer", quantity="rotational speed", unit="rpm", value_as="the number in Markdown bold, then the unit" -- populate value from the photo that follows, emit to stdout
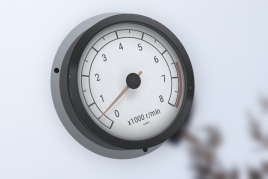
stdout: **500** rpm
